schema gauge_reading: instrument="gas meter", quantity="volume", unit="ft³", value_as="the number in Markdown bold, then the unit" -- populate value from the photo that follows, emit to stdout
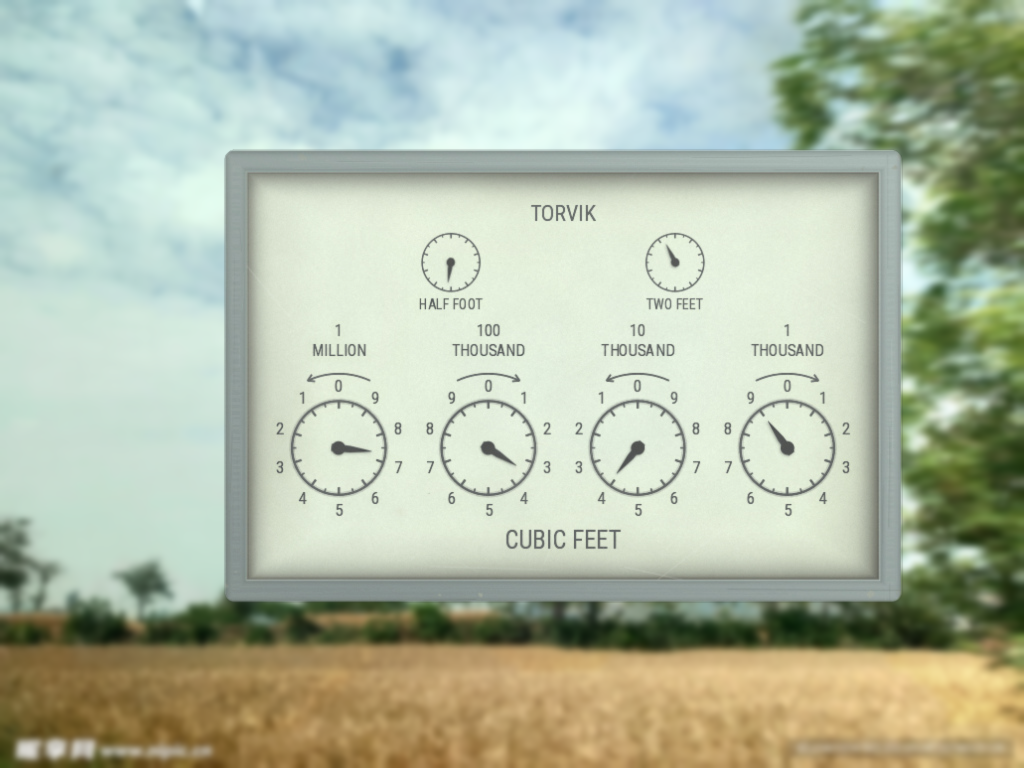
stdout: **733900** ft³
